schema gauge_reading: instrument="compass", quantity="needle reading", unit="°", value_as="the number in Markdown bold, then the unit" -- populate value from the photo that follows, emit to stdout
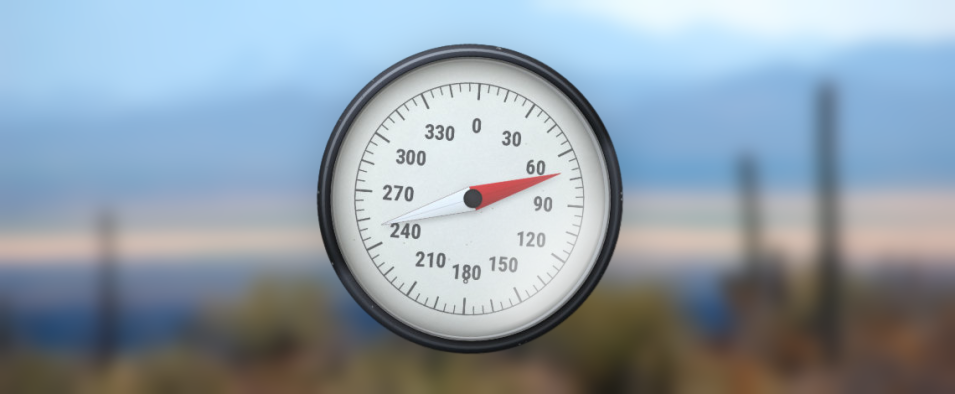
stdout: **70** °
